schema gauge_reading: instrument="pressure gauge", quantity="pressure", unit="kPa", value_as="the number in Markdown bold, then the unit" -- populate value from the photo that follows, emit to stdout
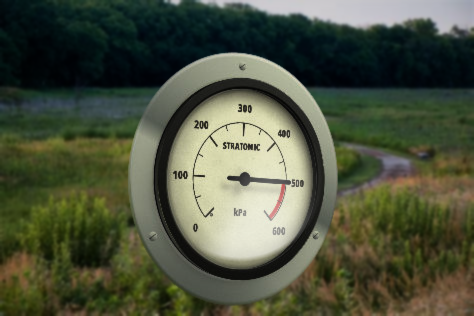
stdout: **500** kPa
